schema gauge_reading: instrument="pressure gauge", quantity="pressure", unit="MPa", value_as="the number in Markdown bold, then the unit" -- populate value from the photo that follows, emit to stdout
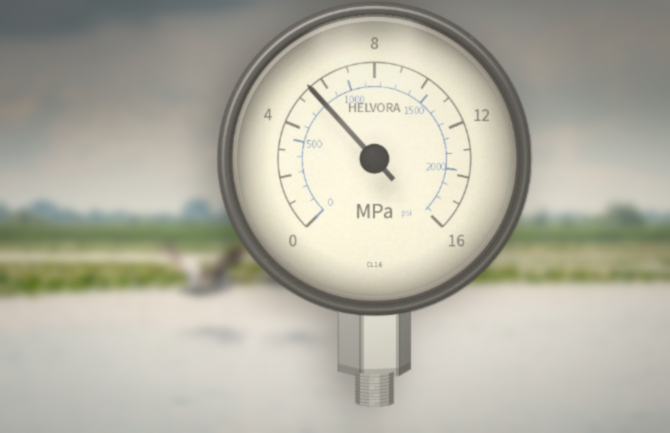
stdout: **5.5** MPa
